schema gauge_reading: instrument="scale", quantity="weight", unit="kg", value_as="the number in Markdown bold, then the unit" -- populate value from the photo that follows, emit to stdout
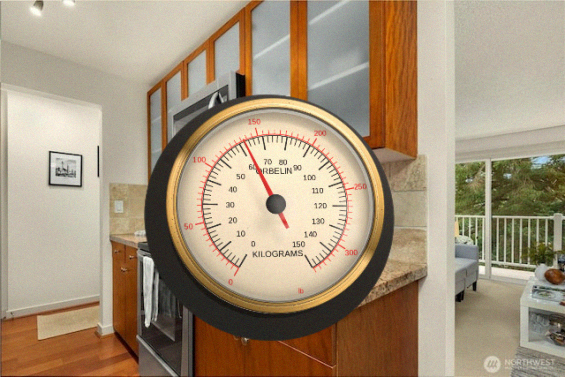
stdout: **62** kg
